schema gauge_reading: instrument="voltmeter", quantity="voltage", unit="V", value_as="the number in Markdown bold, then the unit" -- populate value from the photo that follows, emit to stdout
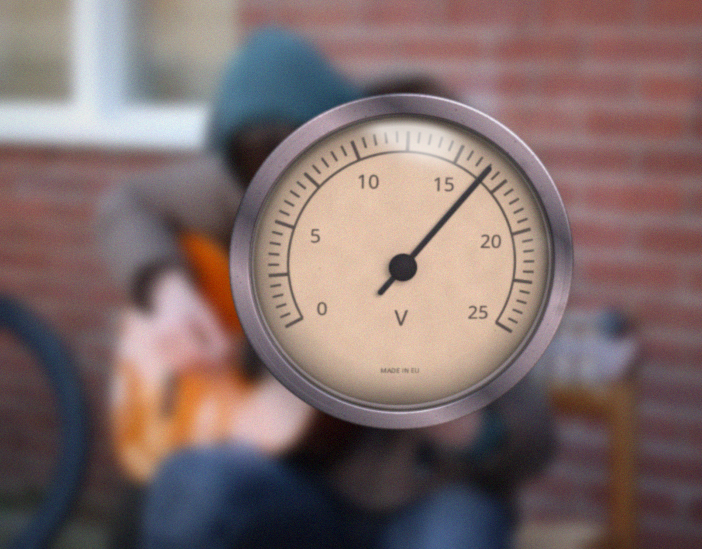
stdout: **16.5** V
